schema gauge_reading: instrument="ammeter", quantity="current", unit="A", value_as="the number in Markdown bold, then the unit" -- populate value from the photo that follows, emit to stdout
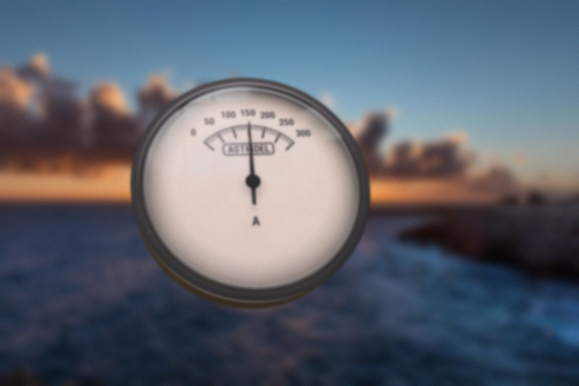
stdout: **150** A
